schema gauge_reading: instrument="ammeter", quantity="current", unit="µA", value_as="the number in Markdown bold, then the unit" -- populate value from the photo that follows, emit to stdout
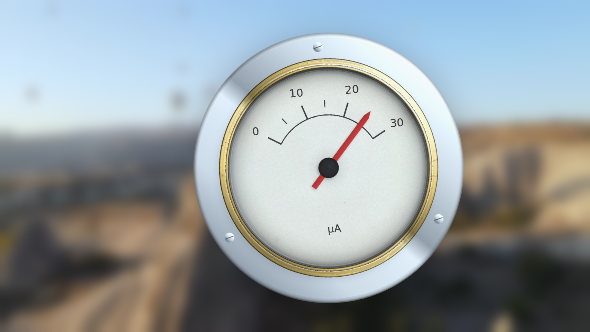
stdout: **25** µA
